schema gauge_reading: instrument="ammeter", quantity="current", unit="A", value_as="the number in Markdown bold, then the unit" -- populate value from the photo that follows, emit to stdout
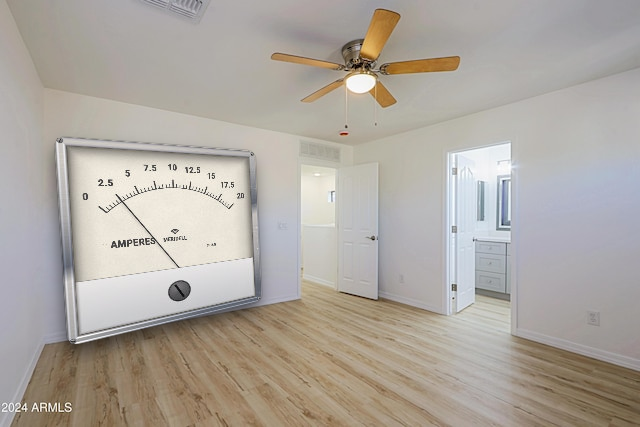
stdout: **2.5** A
